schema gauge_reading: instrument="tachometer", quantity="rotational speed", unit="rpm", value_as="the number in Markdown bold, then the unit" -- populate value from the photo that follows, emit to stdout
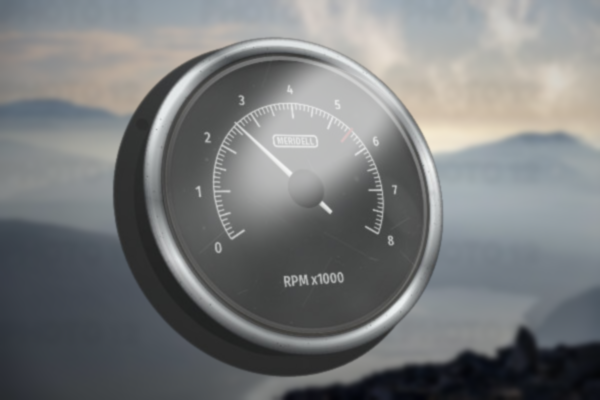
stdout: **2500** rpm
